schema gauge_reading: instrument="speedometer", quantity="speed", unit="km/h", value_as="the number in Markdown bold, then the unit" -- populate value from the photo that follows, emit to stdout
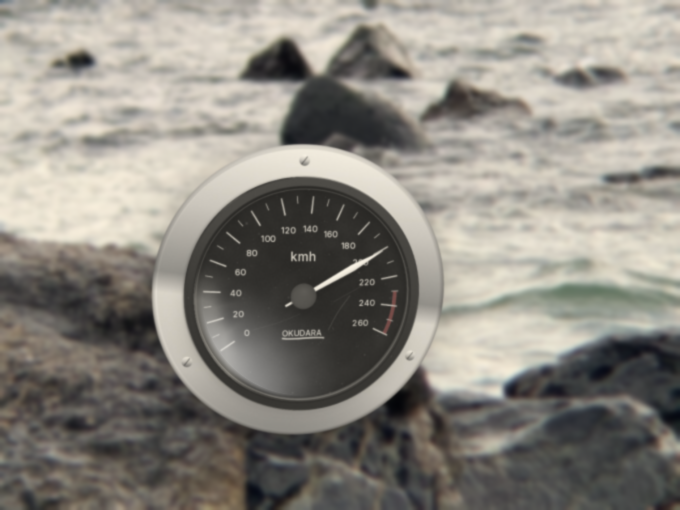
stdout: **200** km/h
